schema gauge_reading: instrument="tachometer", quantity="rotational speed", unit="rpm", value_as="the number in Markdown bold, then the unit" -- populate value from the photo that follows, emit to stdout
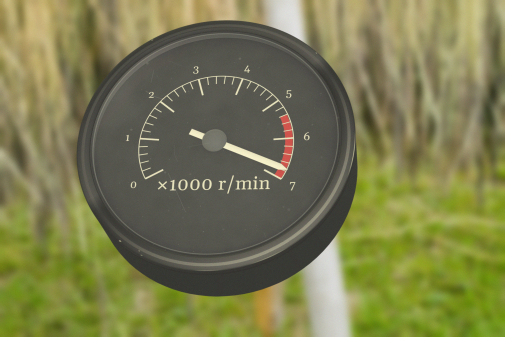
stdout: **6800** rpm
